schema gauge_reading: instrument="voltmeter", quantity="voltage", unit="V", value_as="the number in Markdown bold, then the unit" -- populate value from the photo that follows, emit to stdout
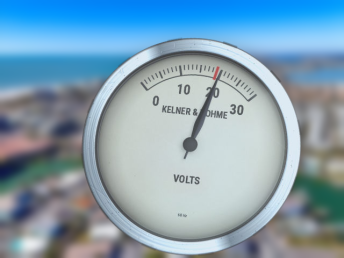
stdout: **20** V
